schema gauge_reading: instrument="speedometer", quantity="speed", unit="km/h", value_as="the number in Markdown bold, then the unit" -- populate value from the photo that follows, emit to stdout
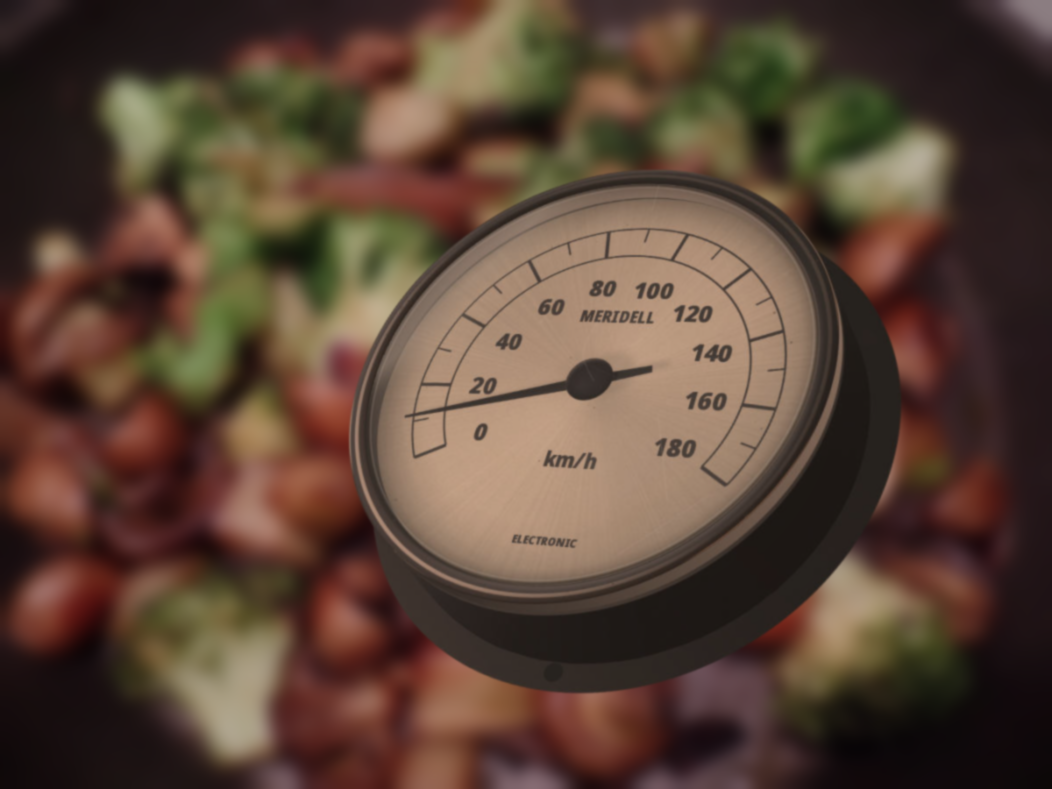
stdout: **10** km/h
